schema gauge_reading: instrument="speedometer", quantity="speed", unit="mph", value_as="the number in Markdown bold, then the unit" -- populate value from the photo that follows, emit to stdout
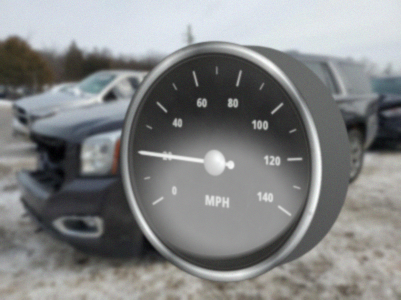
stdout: **20** mph
